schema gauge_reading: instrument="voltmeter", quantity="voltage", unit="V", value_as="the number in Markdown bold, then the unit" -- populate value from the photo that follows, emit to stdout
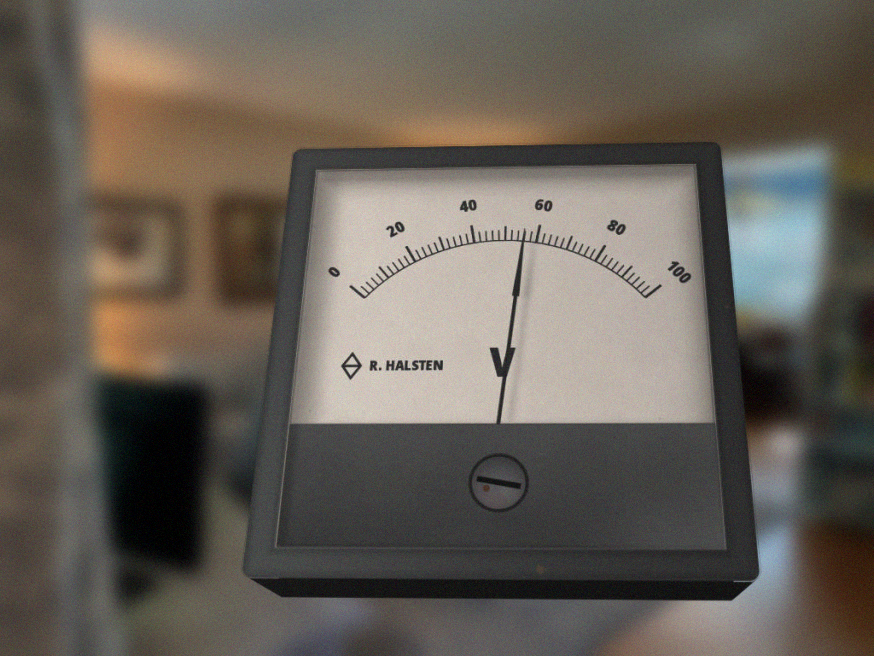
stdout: **56** V
